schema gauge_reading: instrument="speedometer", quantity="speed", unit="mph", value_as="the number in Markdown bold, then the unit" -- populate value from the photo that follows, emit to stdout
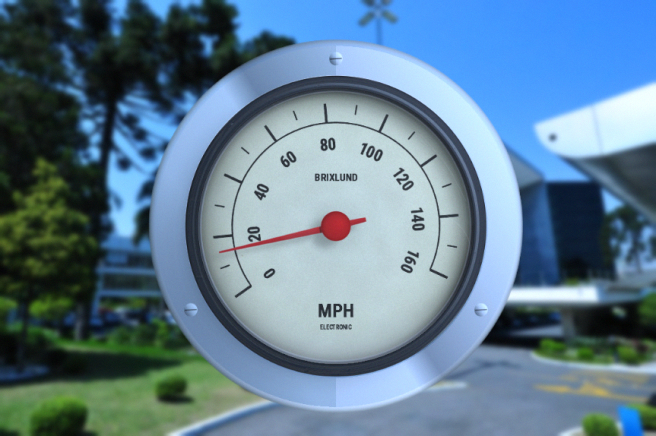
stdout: **15** mph
